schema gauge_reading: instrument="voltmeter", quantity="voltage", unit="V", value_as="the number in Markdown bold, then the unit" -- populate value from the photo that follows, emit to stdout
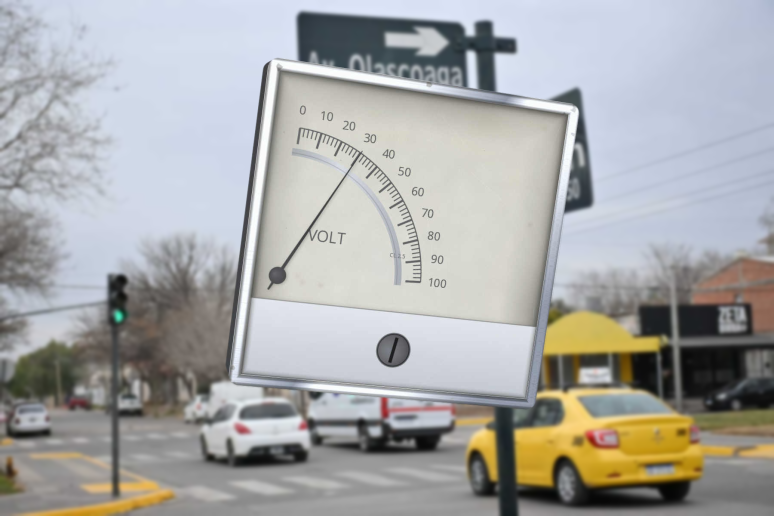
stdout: **30** V
